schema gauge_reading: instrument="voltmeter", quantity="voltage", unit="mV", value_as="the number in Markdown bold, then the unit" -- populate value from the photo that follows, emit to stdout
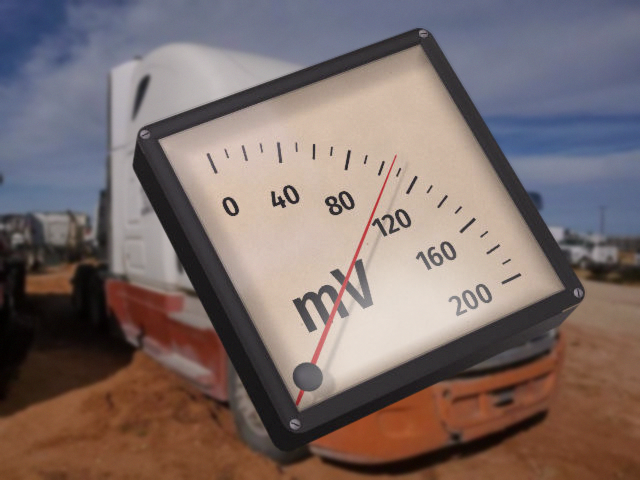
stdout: **105** mV
